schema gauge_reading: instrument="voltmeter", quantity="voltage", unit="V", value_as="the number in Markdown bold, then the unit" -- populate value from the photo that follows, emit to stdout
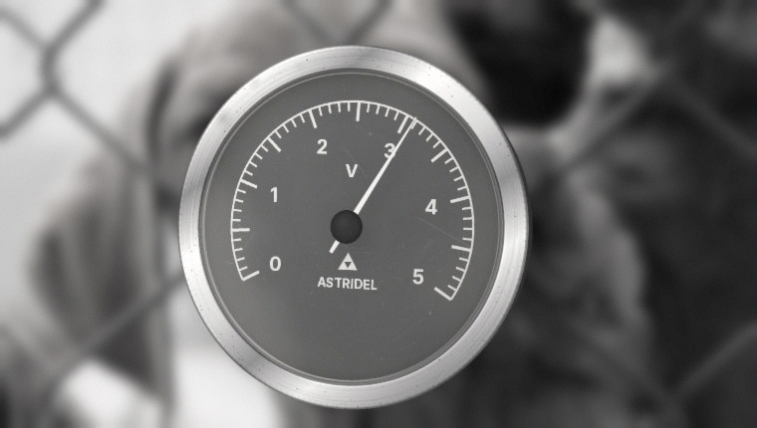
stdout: **3.1** V
